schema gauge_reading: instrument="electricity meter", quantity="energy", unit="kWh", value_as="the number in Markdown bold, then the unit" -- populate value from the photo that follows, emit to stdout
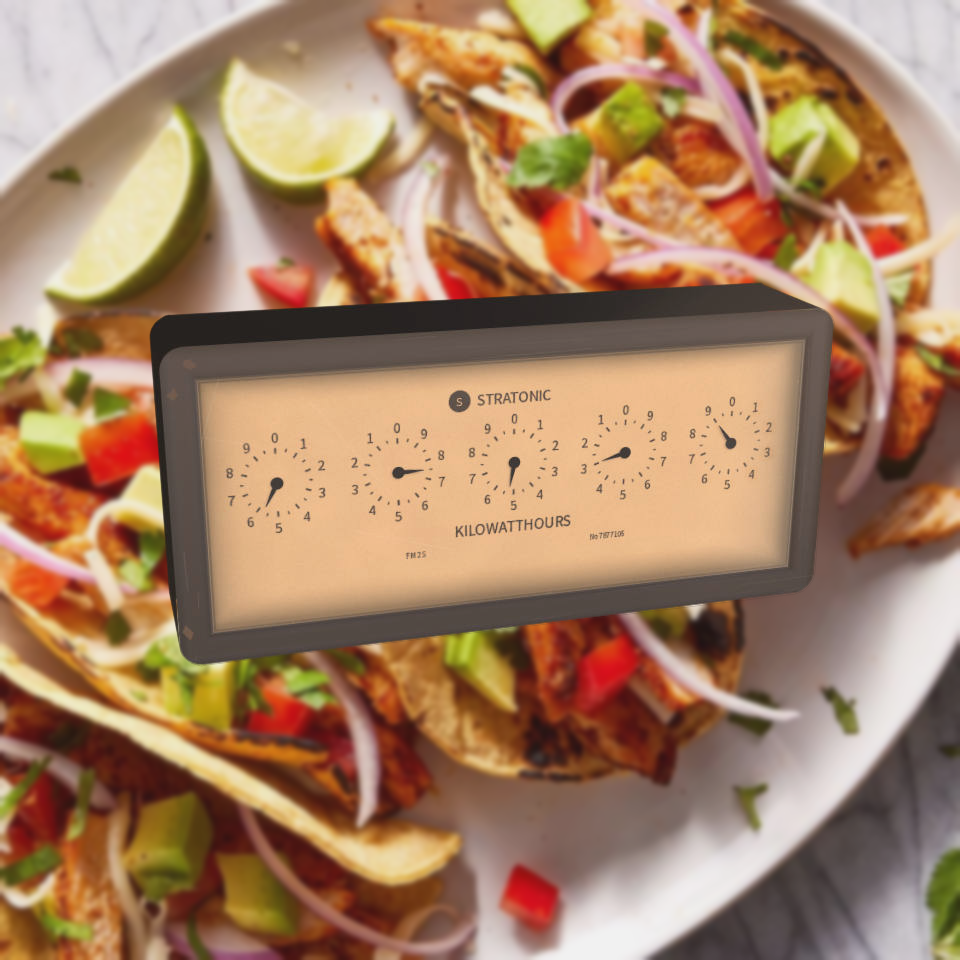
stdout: **57529** kWh
